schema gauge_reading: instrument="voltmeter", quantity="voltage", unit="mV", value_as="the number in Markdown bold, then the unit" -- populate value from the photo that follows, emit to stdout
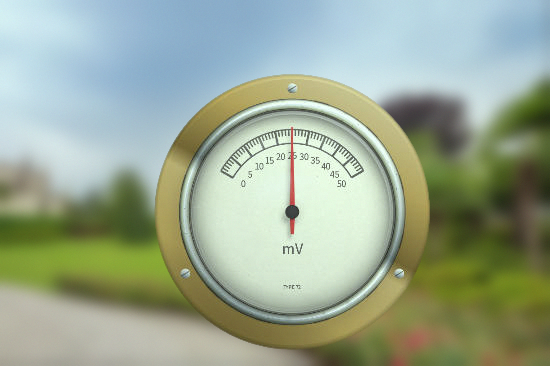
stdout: **25** mV
